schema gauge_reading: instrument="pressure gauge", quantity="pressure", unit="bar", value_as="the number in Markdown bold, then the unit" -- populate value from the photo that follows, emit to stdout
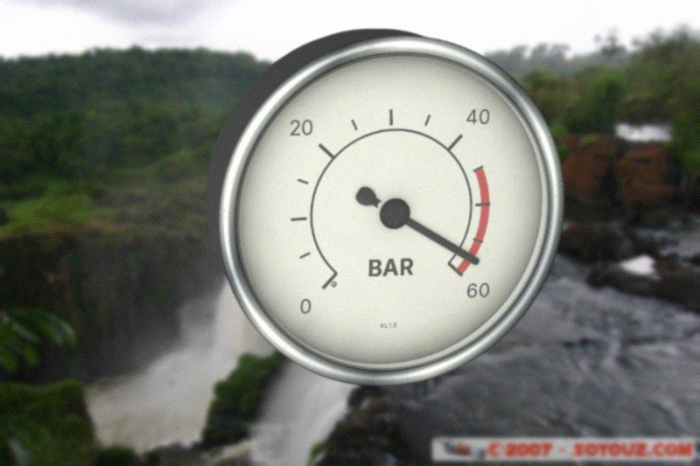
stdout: **57.5** bar
